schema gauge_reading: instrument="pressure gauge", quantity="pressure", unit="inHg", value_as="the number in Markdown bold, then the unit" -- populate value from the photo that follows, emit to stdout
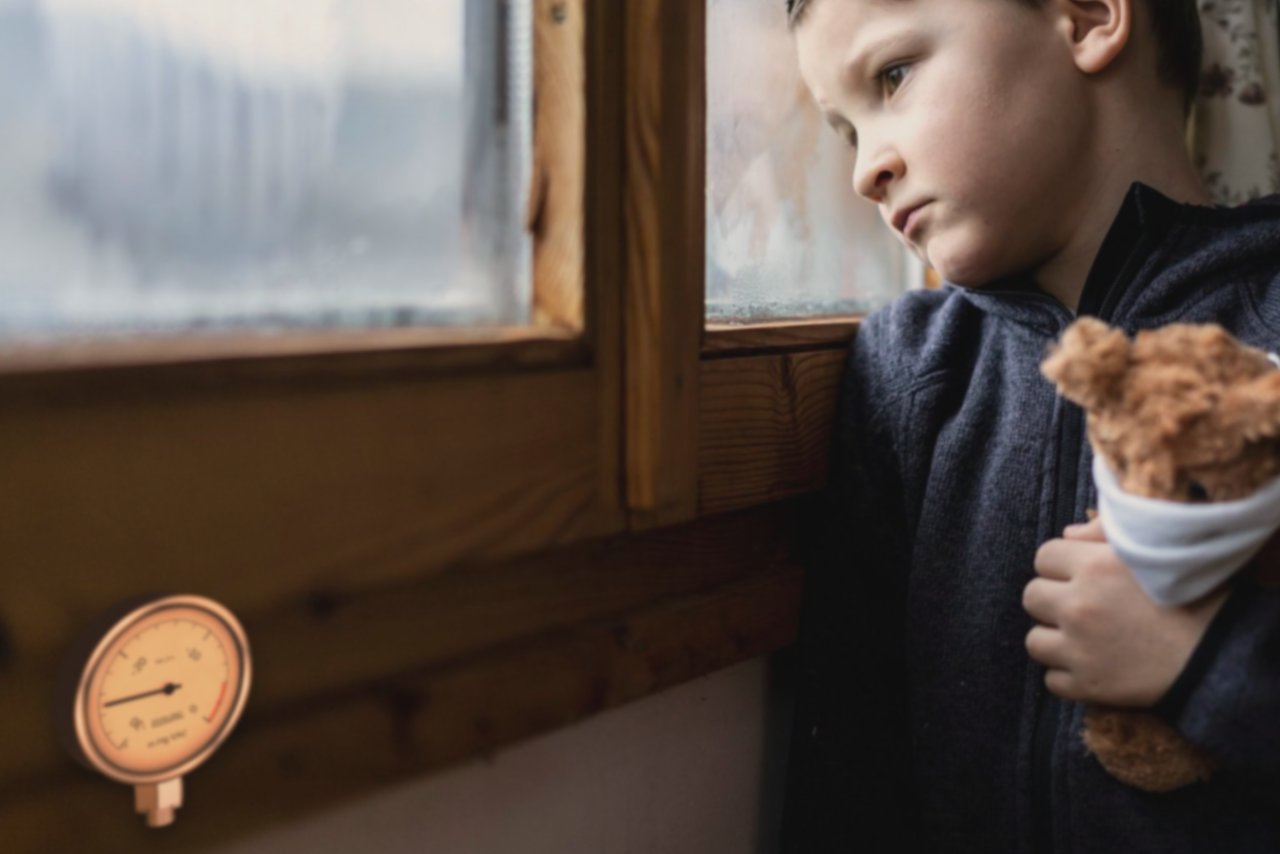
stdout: **-25** inHg
